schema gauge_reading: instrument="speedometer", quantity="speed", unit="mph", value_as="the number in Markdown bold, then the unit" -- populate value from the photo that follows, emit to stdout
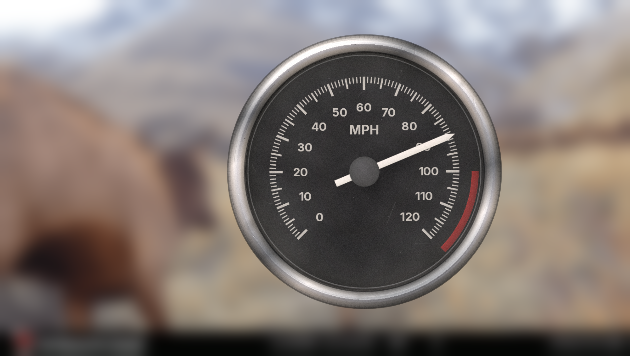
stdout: **90** mph
